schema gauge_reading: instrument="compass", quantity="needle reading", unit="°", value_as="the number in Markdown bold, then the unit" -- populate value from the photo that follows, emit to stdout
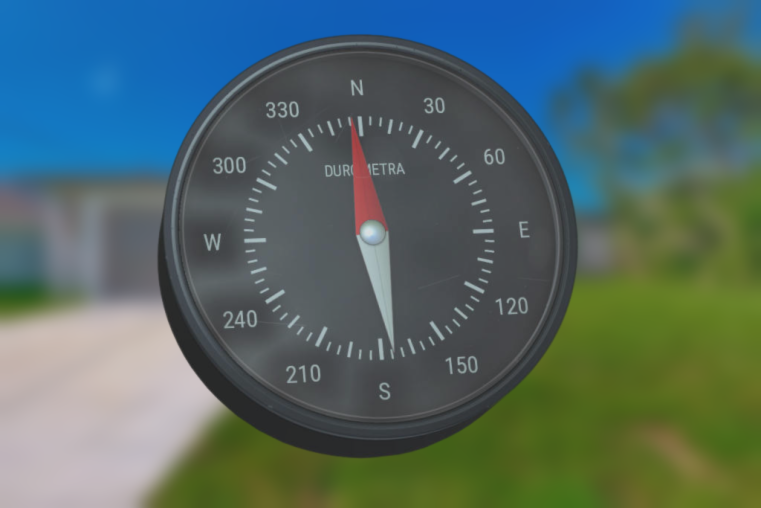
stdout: **355** °
